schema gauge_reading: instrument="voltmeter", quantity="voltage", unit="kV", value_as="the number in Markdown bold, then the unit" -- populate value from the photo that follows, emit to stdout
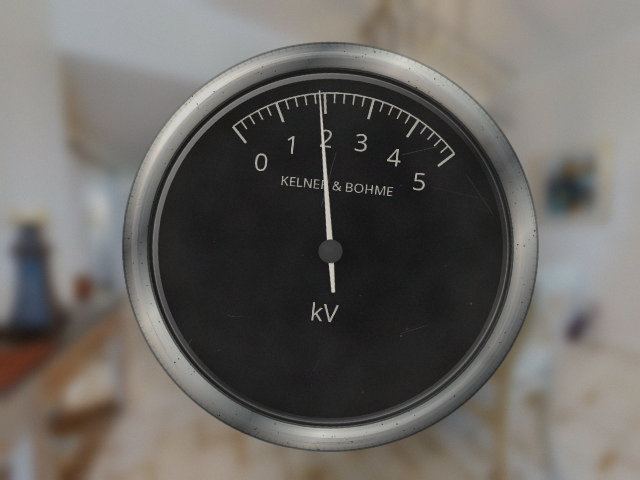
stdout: **1.9** kV
